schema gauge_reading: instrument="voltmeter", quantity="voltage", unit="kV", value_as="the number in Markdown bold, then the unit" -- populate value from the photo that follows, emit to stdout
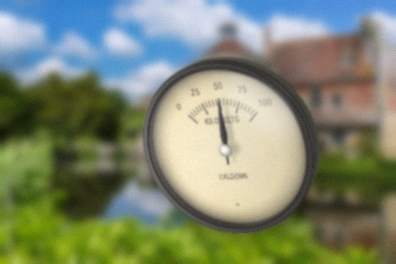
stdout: **50** kV
